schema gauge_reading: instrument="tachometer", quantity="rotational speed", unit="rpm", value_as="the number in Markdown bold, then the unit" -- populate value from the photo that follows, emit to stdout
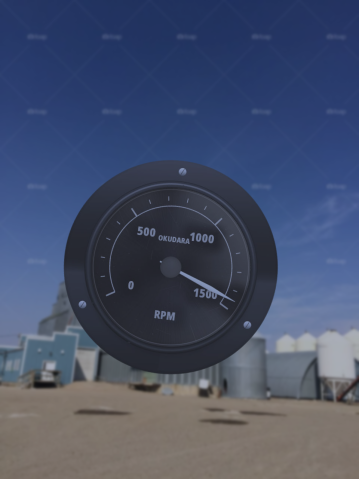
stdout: **1450** rpm
